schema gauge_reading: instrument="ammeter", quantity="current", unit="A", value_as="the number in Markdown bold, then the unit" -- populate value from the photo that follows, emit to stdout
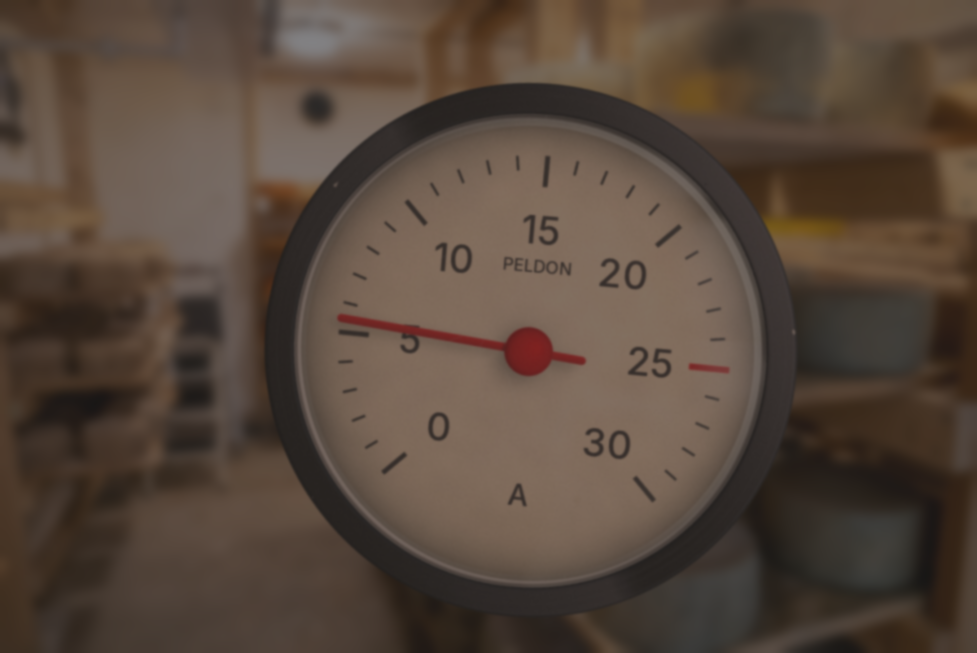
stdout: **5.5** A
